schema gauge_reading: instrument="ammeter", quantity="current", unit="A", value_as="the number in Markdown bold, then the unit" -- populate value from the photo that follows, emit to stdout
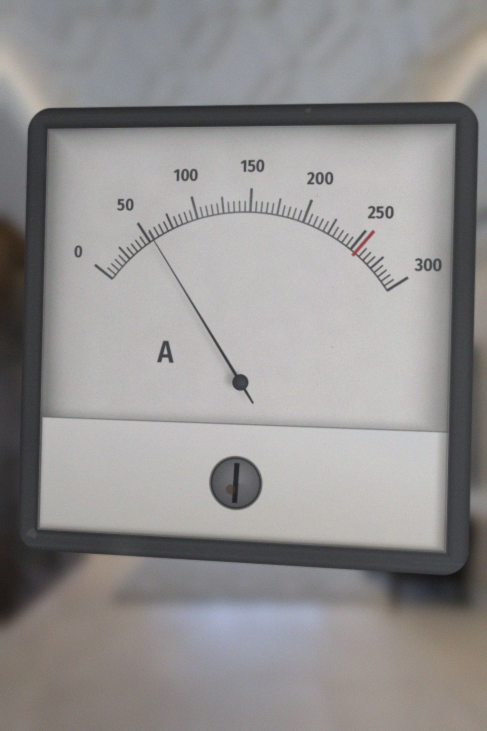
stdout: **55** A
